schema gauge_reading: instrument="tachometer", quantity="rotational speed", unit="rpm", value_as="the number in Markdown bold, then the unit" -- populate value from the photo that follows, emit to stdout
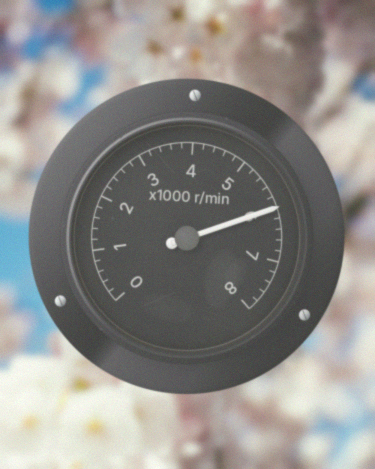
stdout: **6000** rpm
